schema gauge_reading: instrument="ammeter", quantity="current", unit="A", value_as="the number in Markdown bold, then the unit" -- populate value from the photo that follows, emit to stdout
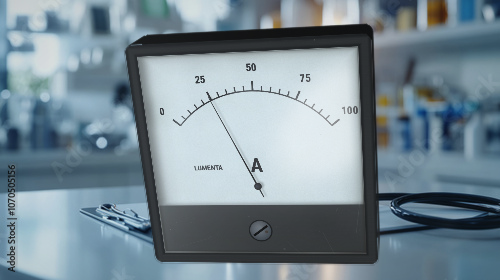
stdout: **25** A
